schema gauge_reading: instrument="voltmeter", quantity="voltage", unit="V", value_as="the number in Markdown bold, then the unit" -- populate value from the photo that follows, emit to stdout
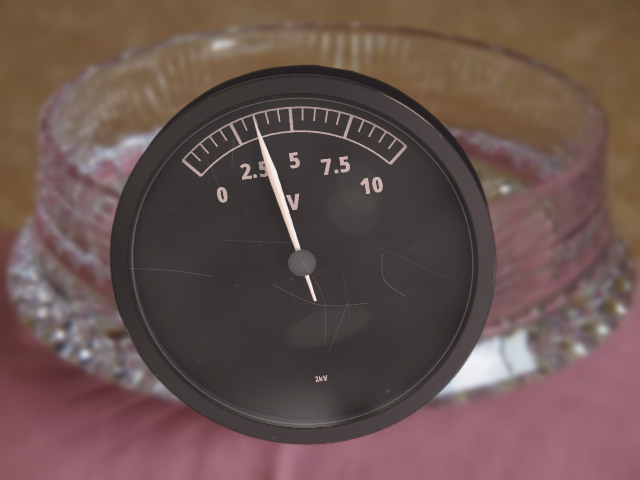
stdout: **3.5** V
